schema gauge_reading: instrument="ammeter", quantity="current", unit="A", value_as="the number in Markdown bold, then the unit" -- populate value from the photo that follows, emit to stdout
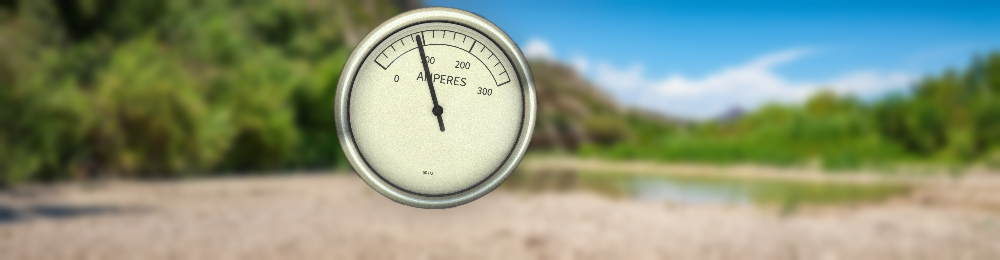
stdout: **90** A
